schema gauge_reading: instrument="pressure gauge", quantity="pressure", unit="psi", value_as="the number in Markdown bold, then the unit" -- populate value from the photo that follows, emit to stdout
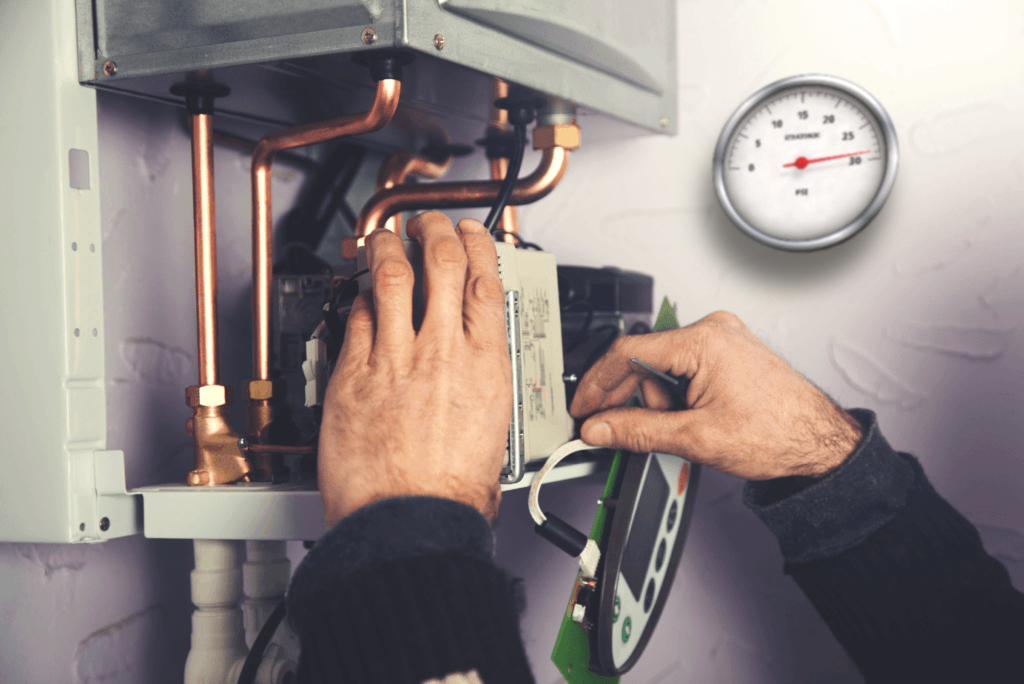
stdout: **29** psi
